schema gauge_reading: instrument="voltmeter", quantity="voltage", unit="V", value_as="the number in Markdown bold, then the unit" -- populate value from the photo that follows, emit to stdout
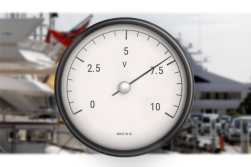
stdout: **7.25** V
